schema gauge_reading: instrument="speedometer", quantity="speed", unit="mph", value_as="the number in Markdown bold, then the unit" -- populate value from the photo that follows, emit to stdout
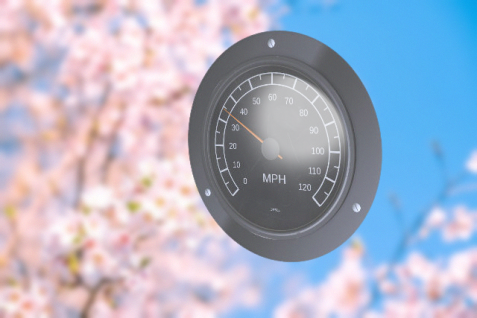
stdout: **35** mph
